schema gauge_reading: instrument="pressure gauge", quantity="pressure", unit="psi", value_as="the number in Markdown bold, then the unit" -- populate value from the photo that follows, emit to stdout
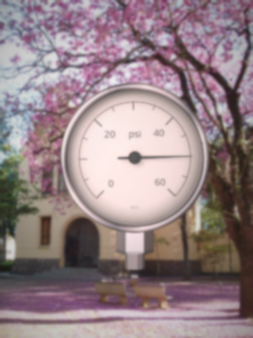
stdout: **50** psi
